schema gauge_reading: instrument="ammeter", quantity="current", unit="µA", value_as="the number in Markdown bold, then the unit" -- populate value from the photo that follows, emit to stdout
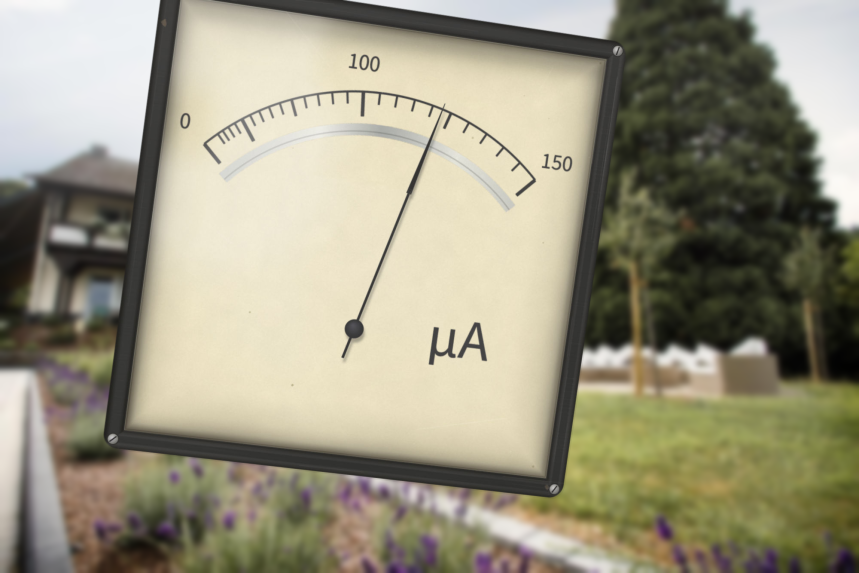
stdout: **122.5** µA
